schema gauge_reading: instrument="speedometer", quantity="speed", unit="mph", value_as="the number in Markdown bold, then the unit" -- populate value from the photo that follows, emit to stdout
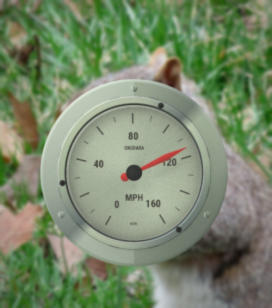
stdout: **115** mph
